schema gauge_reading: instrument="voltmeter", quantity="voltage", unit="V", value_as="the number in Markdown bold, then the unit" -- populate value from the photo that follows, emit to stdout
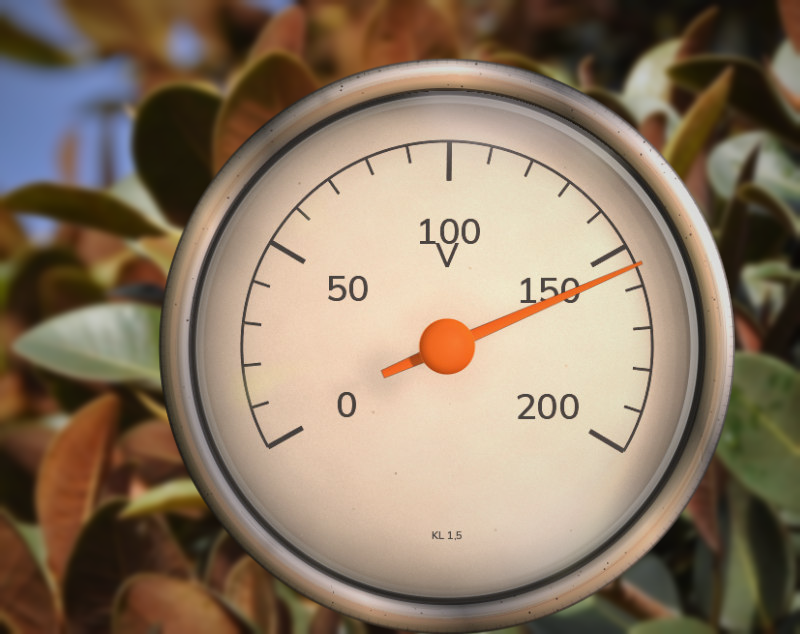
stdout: **155** V
